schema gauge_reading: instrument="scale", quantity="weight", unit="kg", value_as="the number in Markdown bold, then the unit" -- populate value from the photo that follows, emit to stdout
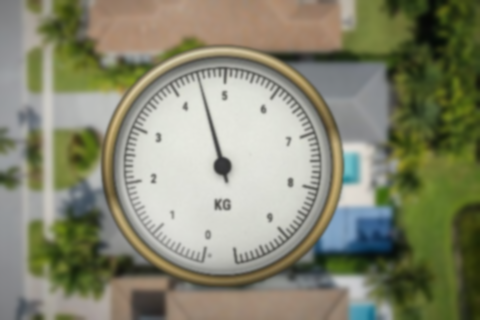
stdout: **4.5** kg
